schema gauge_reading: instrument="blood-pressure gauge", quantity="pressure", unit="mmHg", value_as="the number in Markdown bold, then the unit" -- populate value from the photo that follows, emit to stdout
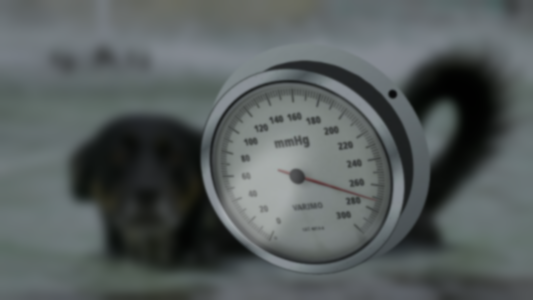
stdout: **270** mmHg
